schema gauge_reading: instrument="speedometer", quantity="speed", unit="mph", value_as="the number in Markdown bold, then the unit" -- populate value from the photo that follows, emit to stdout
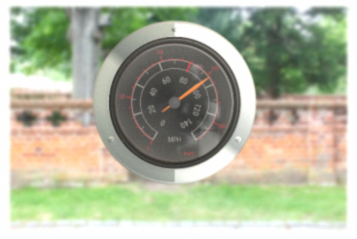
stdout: **95** mph
